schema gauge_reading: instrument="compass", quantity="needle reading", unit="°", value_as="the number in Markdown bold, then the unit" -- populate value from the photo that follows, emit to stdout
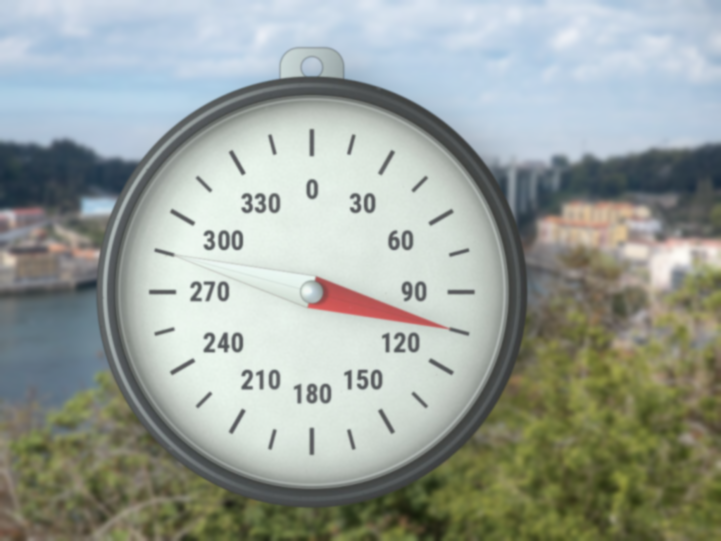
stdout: **105** °
